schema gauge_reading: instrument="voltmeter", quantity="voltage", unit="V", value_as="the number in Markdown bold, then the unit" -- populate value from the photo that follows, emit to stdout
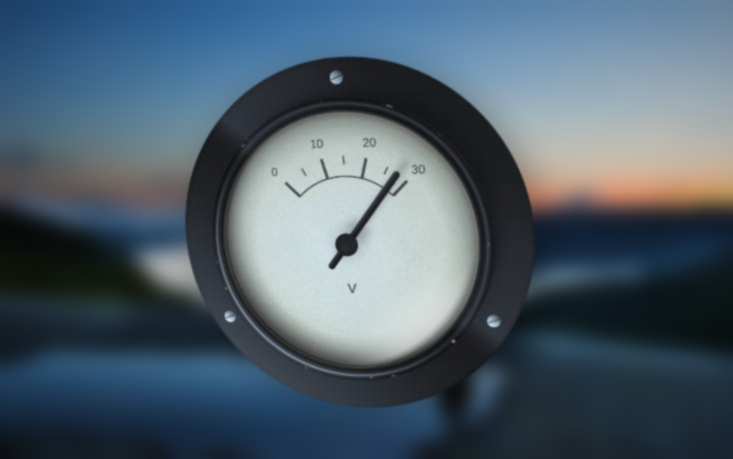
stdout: **27.5** V
